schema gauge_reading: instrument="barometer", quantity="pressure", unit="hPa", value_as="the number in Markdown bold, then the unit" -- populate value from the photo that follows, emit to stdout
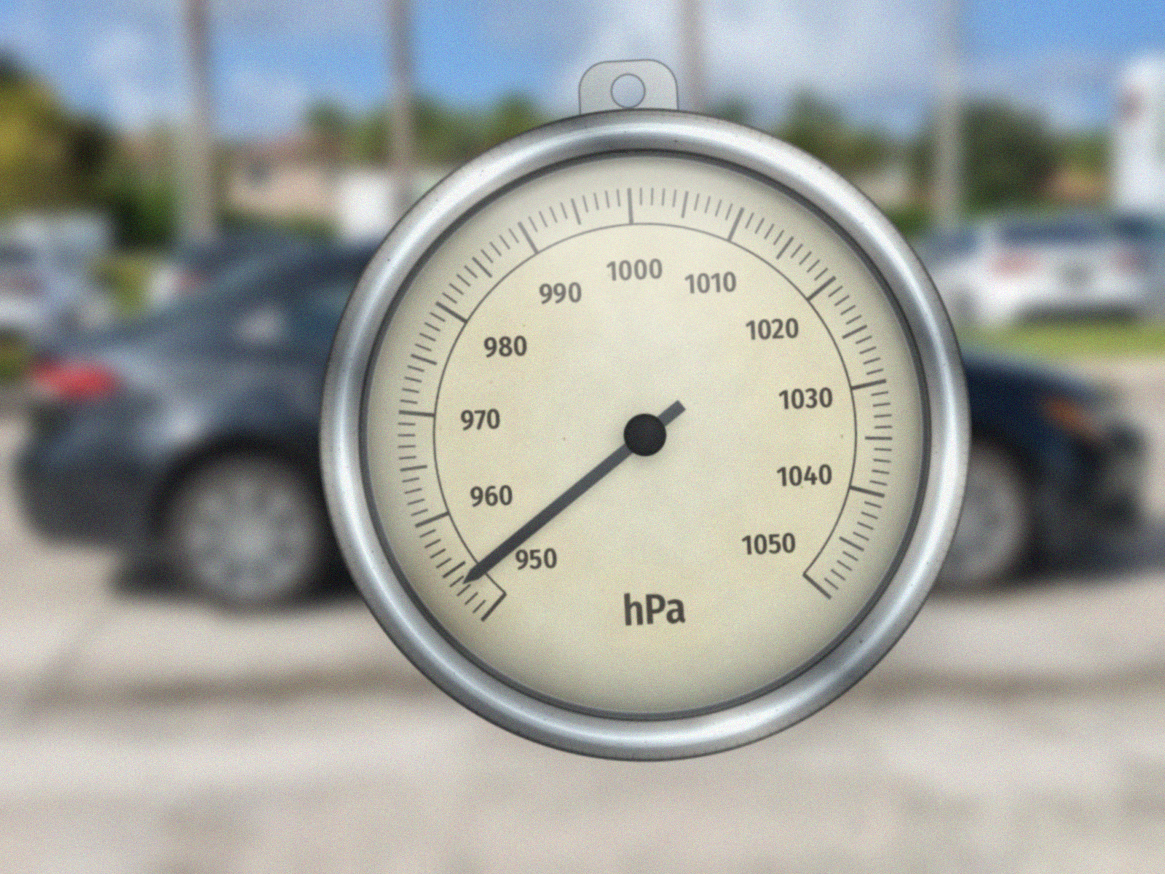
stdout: **953.5** hPa
